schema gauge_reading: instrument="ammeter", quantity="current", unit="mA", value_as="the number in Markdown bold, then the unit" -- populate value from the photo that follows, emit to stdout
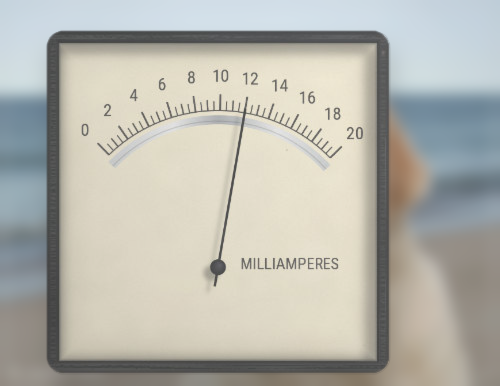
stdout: **12** mA
